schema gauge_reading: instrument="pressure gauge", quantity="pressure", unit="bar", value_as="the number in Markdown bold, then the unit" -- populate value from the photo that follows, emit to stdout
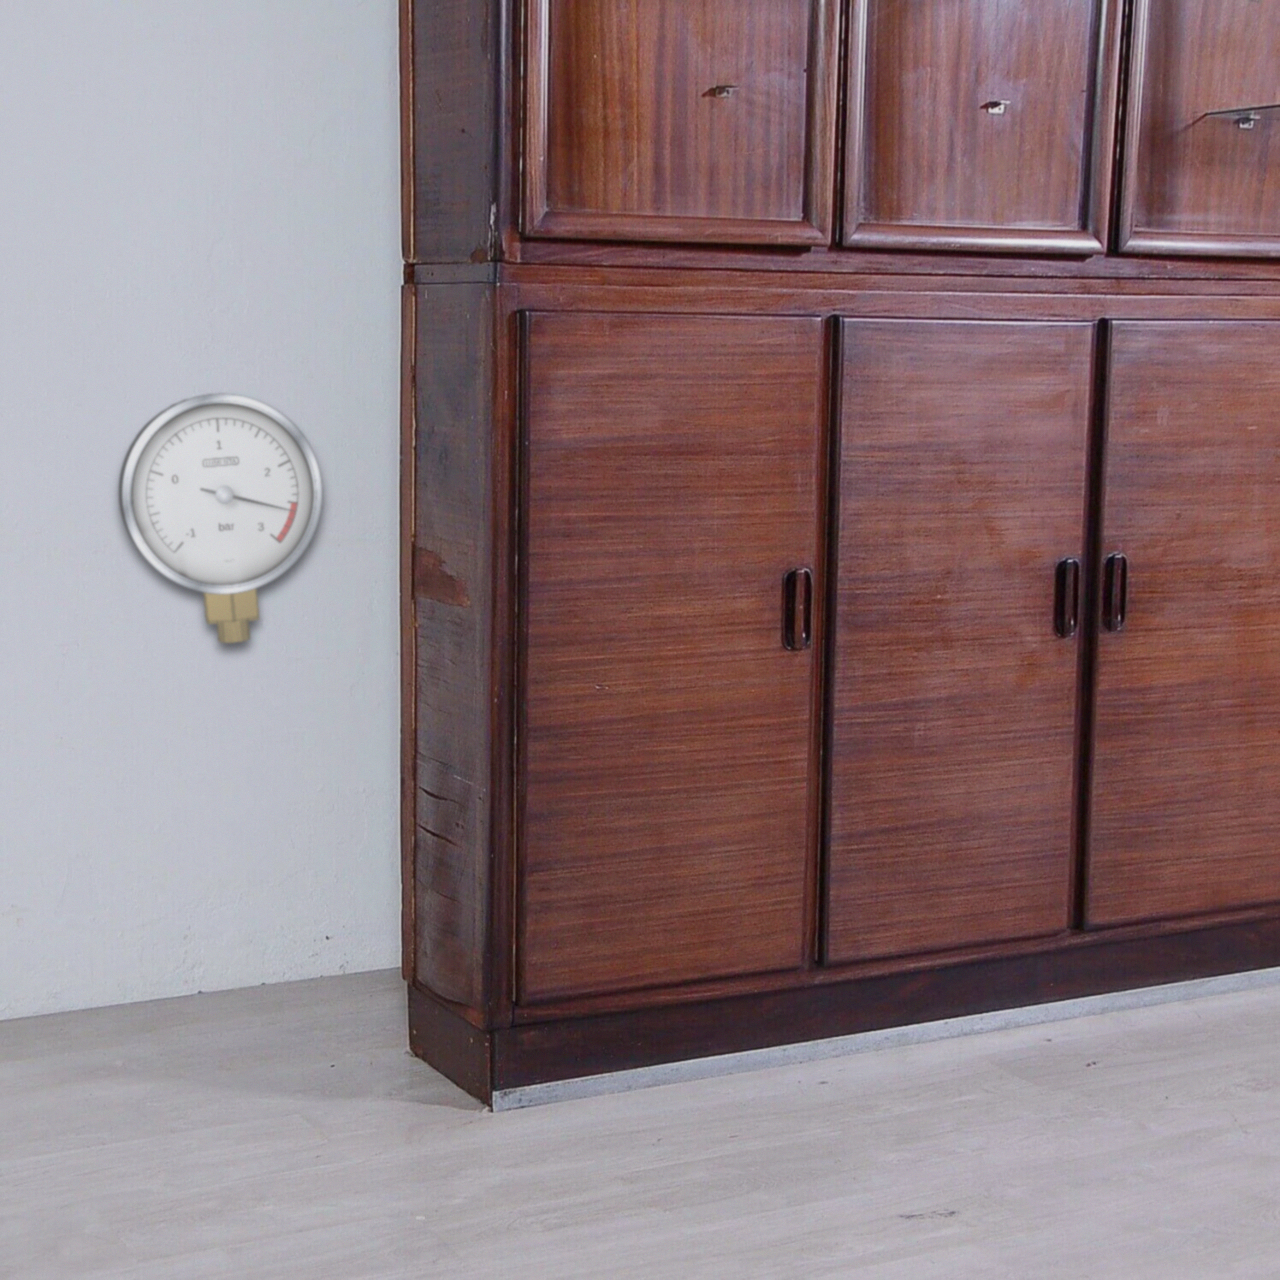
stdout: **2.6** bar
